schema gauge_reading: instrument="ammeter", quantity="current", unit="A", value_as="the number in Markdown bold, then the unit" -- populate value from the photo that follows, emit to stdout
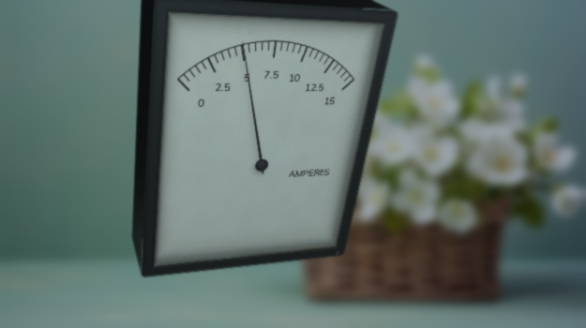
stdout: **5** A
